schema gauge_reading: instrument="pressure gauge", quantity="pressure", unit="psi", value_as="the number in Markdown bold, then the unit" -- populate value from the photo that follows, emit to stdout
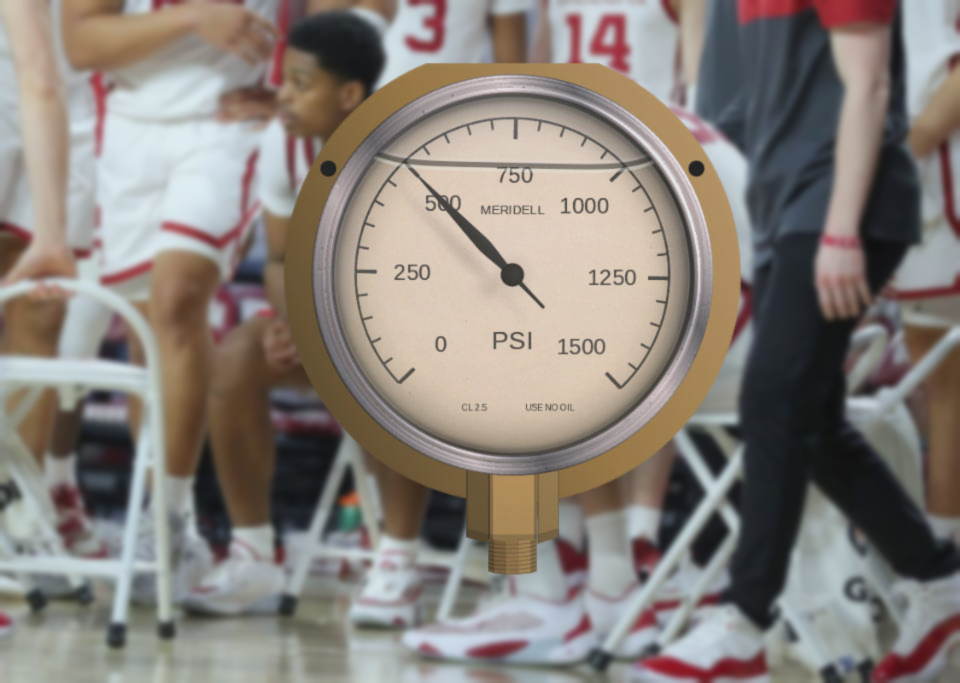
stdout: **500** psi
